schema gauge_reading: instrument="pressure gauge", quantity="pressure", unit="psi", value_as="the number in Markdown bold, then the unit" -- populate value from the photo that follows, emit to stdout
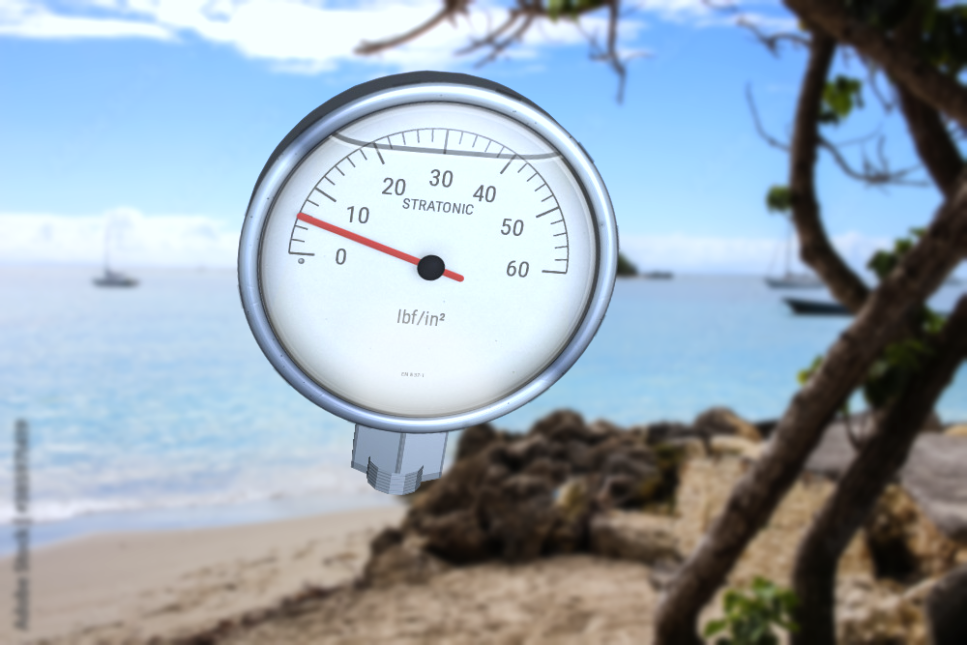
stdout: **6** psi
